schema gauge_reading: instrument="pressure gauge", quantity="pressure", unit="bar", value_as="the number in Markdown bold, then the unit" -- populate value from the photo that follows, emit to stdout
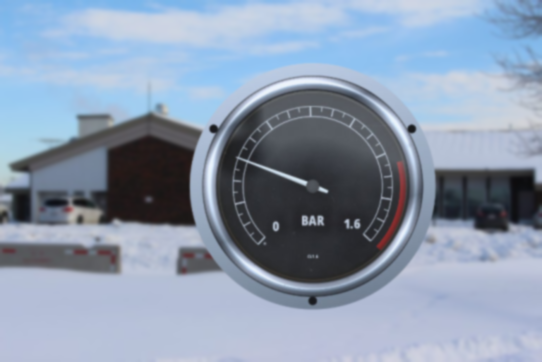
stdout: **0.4** bar
